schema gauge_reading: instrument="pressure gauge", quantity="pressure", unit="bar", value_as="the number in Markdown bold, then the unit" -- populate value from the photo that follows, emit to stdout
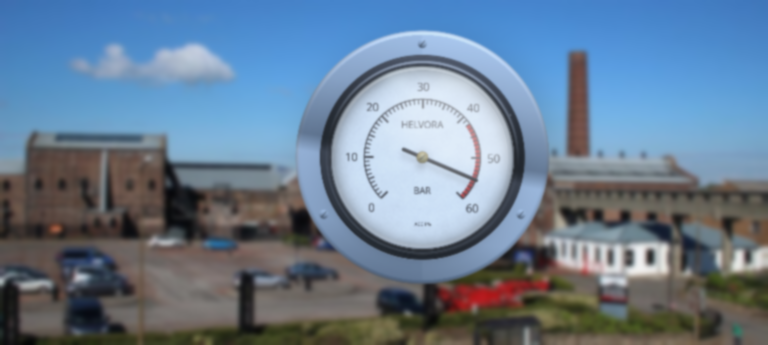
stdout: **55** bar
